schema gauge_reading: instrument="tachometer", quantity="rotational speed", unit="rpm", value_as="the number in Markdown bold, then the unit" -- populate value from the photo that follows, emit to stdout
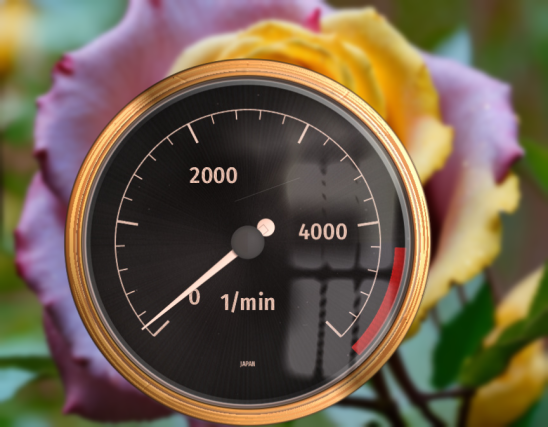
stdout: **100** rpm
